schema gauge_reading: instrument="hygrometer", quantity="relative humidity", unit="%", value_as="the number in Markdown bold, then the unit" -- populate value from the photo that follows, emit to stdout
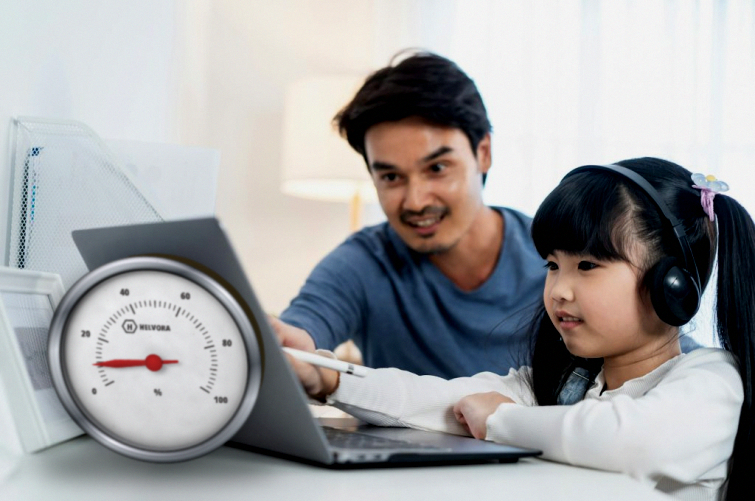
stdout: **10** %
